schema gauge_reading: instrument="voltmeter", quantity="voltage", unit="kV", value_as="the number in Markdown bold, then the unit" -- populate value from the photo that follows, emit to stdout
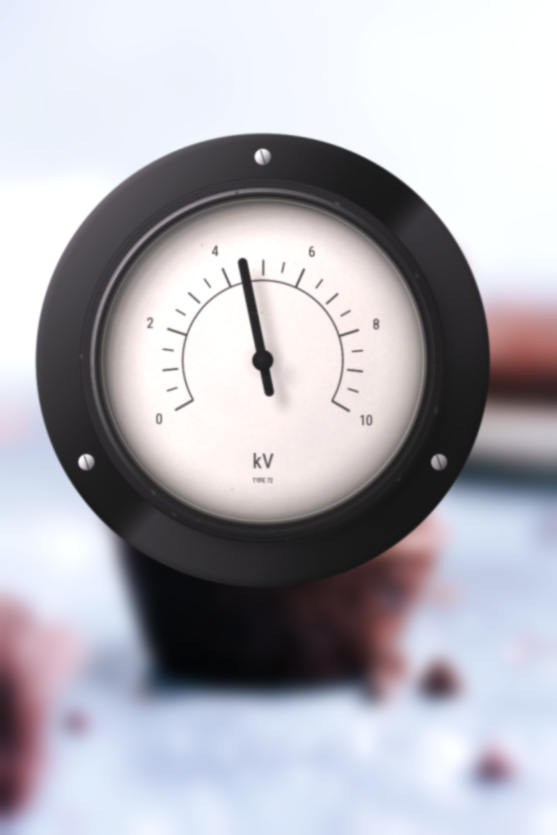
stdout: **4.5** kV
